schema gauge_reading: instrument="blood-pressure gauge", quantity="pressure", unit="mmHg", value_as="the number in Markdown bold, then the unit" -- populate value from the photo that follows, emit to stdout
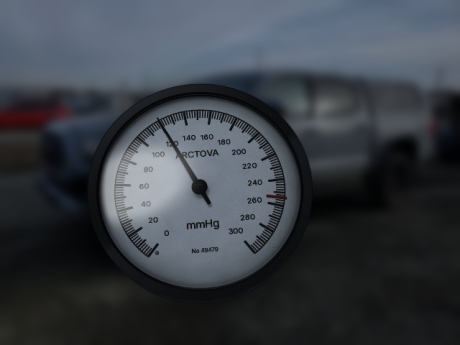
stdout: **120** mmHg
